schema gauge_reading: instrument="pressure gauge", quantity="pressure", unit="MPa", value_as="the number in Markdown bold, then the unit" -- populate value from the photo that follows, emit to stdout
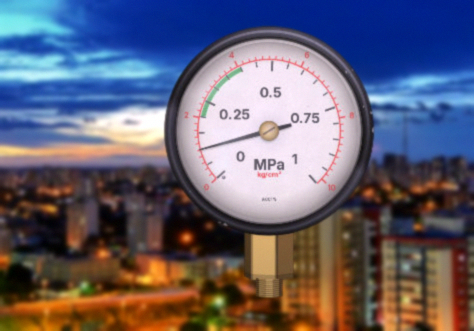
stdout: **0.1** MPa
